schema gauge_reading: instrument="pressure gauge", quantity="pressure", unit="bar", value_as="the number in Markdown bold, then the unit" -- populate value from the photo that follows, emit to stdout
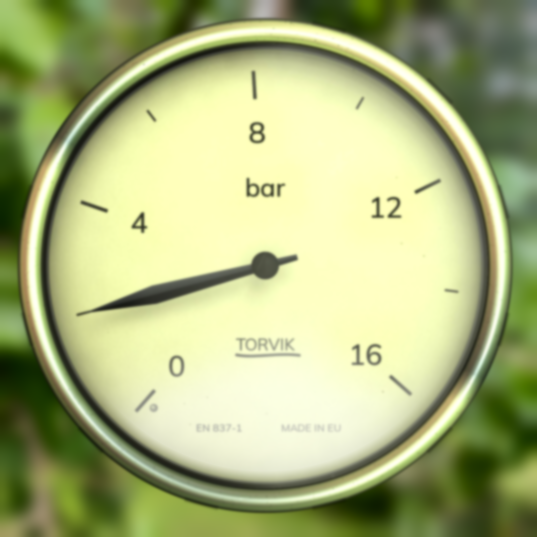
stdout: **2** bar
